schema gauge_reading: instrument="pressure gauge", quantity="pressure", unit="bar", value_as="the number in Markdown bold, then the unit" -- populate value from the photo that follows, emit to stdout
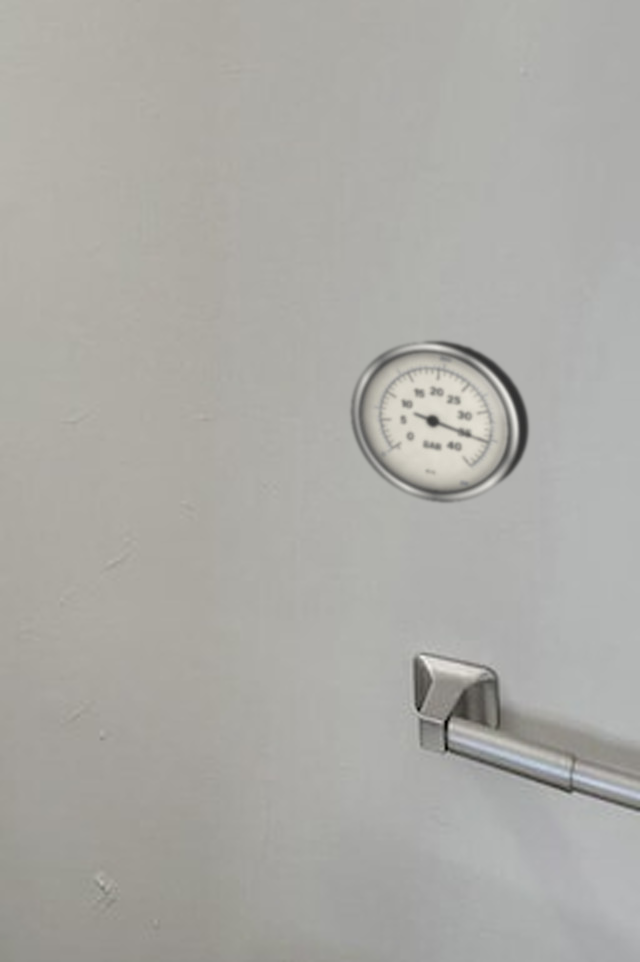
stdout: **35** bar
